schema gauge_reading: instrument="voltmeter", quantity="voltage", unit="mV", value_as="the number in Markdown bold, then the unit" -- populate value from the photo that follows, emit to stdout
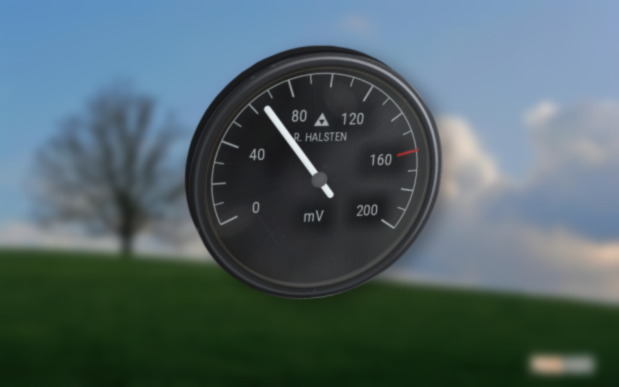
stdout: **65** mV
